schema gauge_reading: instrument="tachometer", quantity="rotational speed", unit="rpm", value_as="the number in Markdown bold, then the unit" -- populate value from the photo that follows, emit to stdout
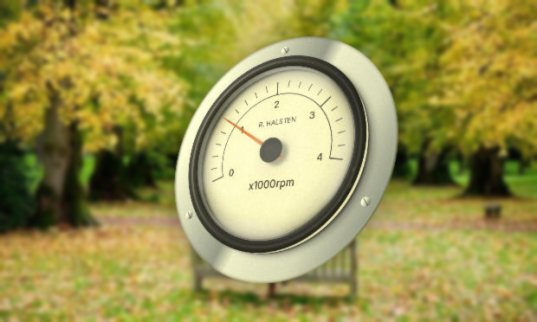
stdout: **1000** rpm
